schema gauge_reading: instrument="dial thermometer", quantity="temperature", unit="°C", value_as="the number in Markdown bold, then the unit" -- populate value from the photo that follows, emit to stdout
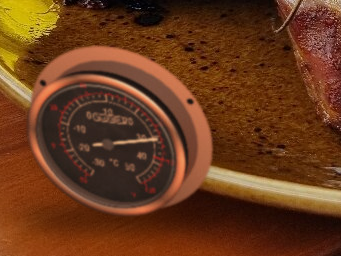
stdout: **30** °C
